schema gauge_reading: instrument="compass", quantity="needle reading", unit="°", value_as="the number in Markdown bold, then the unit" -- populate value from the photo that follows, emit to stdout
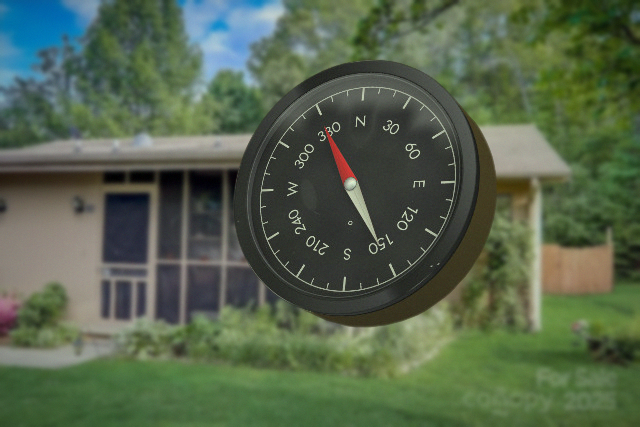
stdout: **330** °
